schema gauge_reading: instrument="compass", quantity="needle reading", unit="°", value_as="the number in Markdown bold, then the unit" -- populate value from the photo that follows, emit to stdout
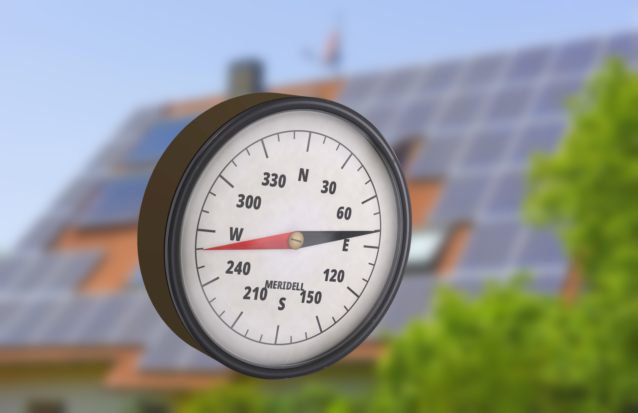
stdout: **260** °
